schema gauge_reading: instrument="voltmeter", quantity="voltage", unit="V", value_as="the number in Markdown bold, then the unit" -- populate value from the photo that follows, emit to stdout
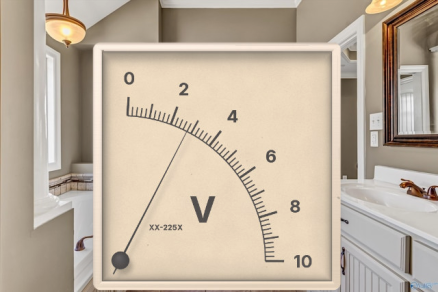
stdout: **2.8** V
